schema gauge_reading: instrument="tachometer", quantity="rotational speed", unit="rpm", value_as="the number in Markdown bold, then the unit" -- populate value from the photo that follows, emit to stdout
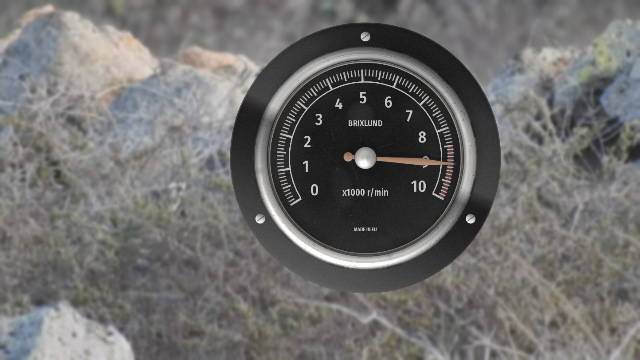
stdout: **9000** rpm
